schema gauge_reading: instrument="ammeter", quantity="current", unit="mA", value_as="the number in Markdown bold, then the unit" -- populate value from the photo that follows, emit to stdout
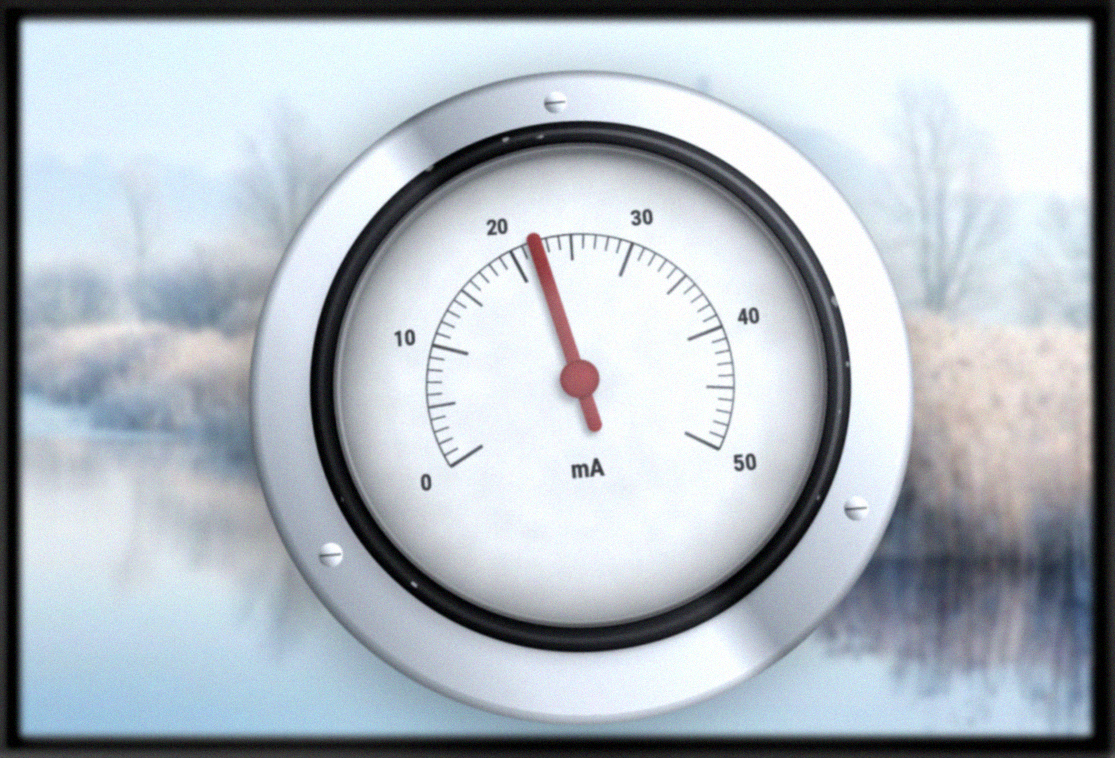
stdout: **22** mA
